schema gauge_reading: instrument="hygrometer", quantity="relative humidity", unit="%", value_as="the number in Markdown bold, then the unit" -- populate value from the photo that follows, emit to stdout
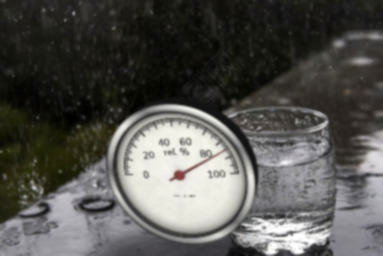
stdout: **85** %
